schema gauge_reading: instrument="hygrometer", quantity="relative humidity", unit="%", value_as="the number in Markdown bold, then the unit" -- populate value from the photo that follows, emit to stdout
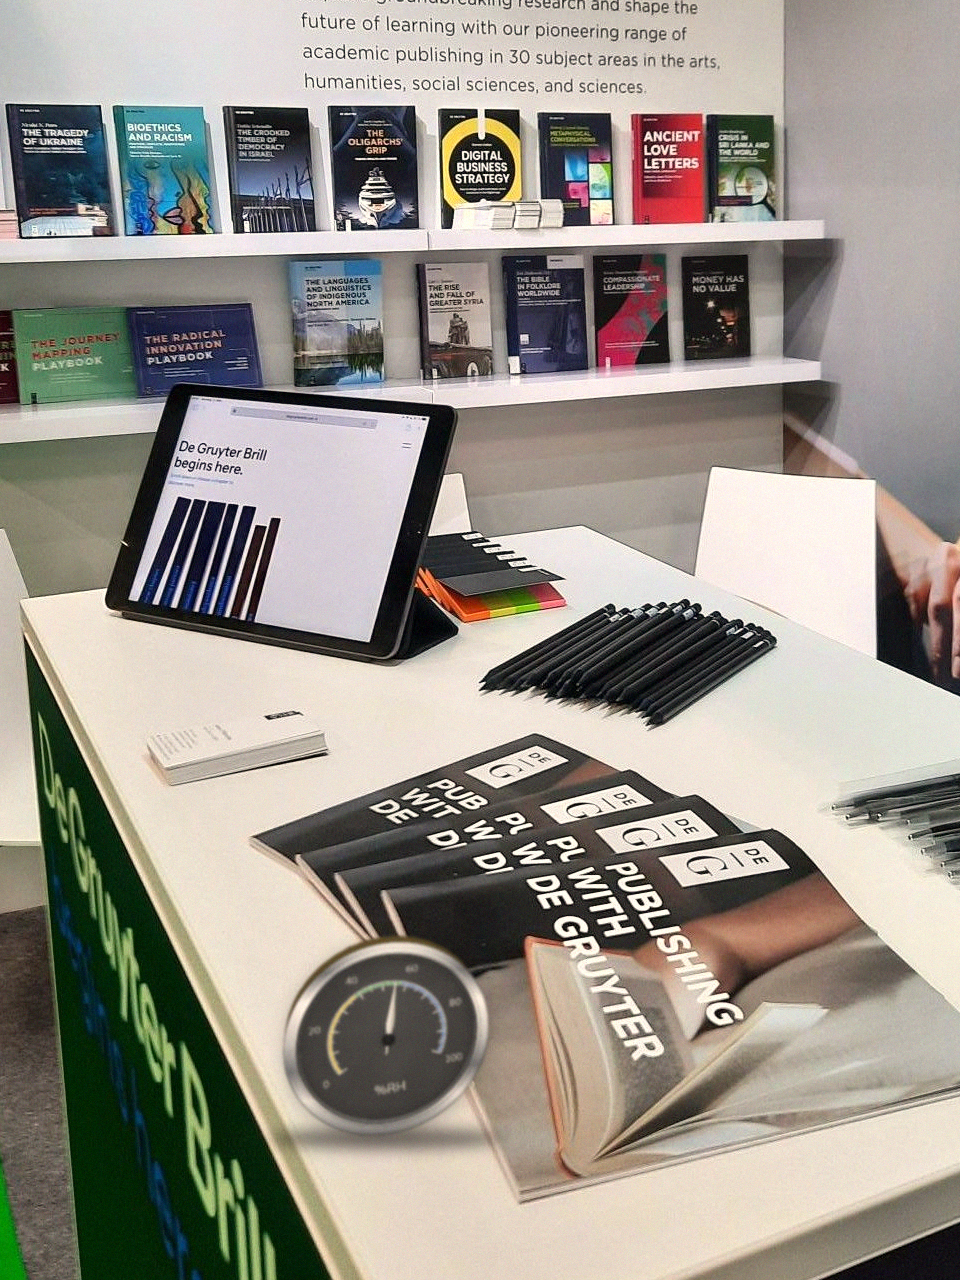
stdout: **55** %
